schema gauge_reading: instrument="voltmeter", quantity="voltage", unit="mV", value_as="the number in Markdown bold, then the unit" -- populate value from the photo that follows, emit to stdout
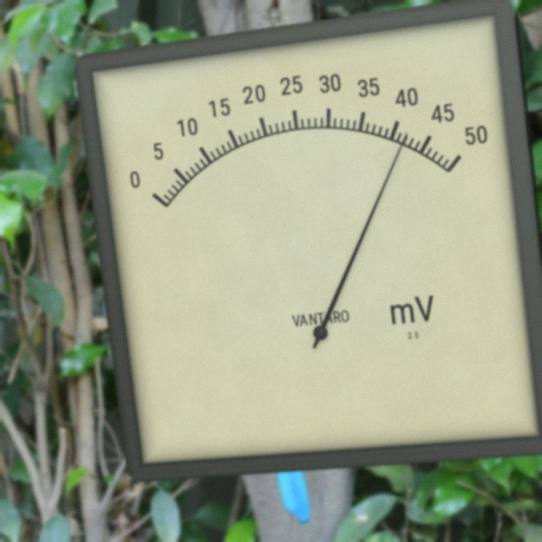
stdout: **42** mV
